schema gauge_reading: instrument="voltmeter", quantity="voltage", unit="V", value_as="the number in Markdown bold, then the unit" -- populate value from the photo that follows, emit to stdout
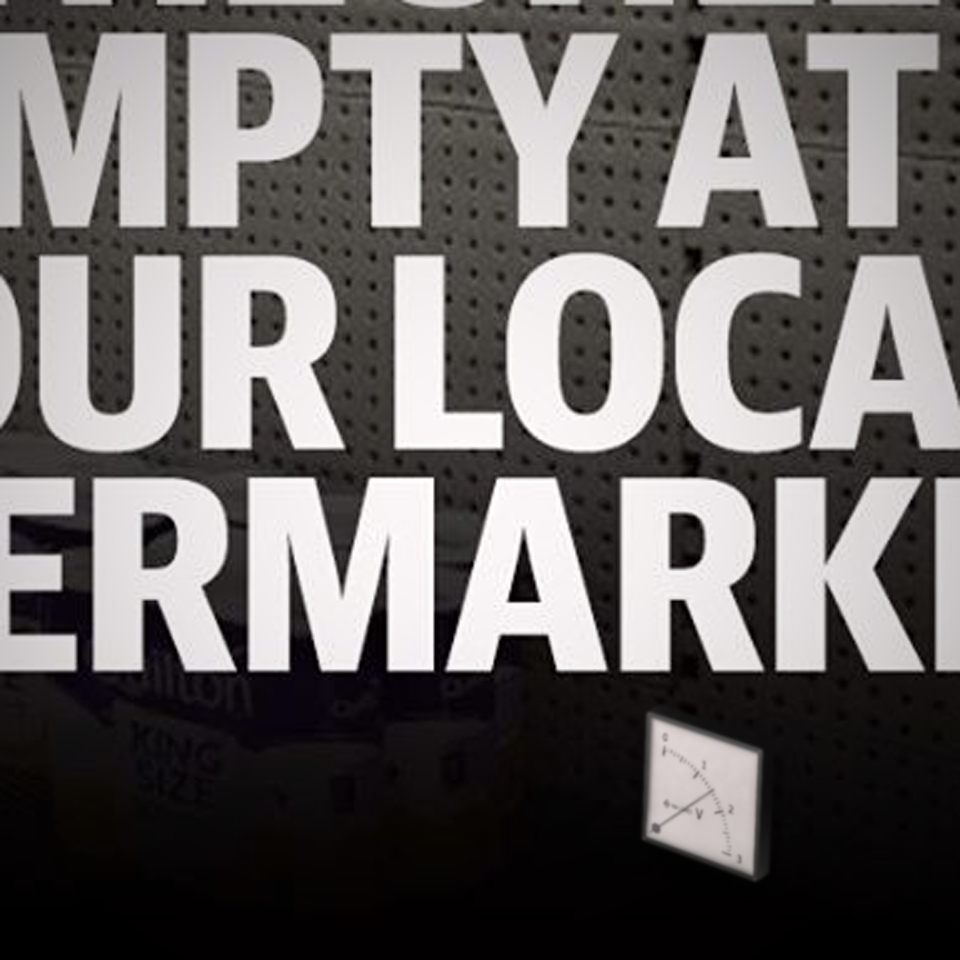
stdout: **1.5** V
